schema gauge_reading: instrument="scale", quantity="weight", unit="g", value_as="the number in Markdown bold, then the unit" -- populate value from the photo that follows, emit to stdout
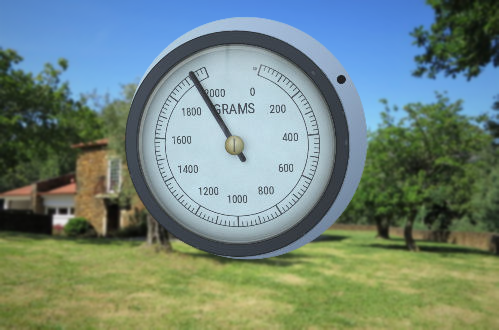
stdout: **1940** g
